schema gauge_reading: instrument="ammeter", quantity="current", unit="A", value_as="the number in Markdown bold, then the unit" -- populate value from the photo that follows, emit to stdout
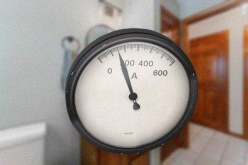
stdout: **150** A
